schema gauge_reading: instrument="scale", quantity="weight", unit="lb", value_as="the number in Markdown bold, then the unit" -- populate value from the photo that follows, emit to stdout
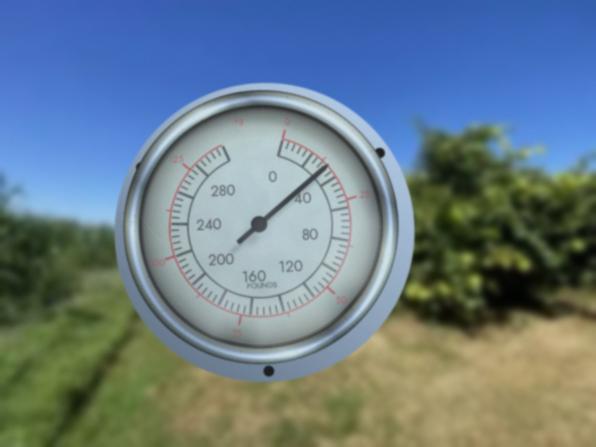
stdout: **32** lb
